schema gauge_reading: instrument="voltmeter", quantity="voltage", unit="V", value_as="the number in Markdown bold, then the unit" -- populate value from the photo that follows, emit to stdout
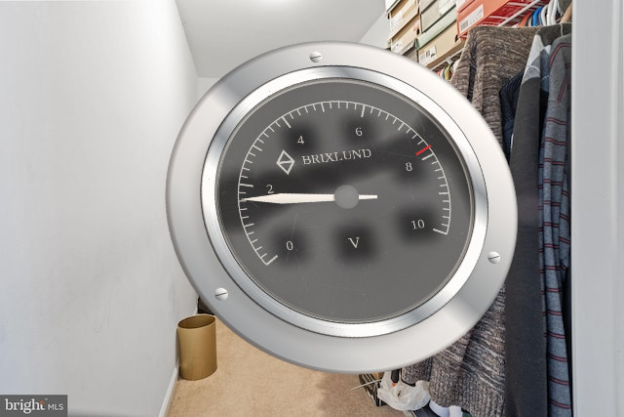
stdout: **1.6** V
